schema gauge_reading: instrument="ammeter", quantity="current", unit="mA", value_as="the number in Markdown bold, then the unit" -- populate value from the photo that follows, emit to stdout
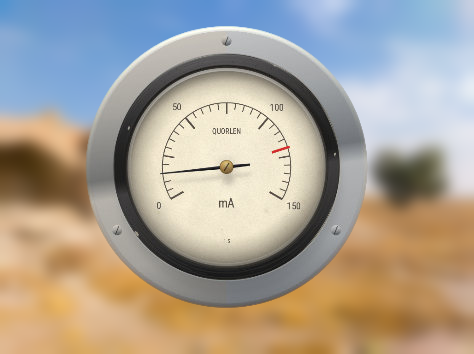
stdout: **15** mA
